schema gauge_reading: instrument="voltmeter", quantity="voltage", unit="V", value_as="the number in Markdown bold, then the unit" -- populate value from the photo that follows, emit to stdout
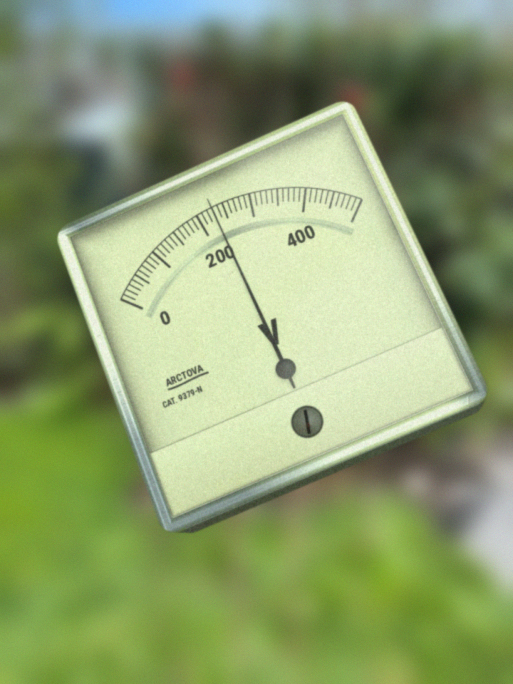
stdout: **230** V
